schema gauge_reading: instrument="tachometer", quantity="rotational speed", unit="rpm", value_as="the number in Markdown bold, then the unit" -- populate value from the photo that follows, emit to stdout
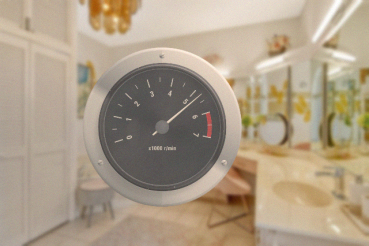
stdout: **5250** rpm
